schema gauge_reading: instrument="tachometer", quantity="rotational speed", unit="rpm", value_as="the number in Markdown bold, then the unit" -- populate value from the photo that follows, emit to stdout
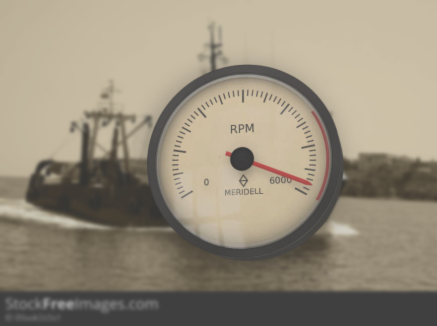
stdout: **5800** rpm
